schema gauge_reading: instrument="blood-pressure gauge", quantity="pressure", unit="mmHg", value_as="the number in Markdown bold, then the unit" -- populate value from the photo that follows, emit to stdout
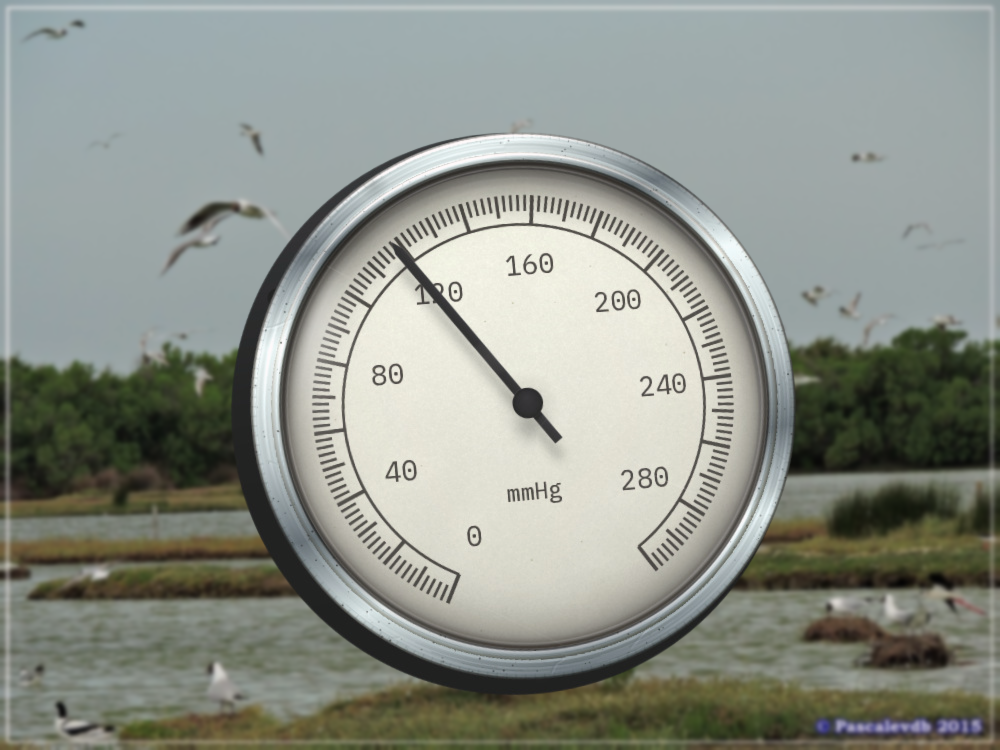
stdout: **118** mmHg
